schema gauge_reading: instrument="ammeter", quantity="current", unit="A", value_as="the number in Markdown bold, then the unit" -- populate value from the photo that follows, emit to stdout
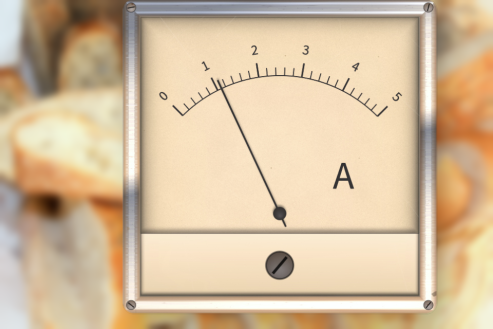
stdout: **1.1** A
